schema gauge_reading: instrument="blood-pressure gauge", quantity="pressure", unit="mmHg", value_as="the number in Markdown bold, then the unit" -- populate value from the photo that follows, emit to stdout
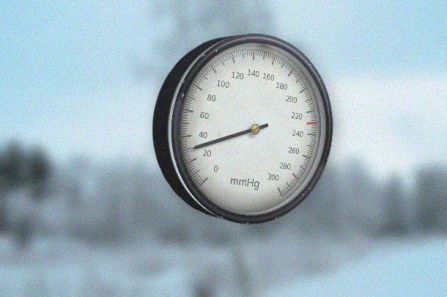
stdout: **30** mmHg
